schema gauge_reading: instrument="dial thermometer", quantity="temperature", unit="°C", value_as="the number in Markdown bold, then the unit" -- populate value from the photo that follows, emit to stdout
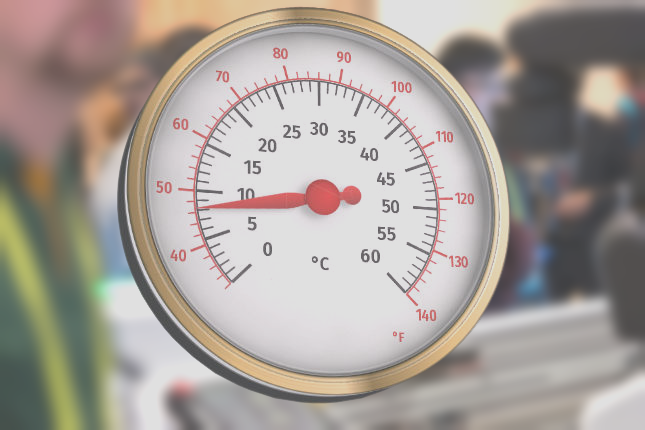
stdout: **8** °C
